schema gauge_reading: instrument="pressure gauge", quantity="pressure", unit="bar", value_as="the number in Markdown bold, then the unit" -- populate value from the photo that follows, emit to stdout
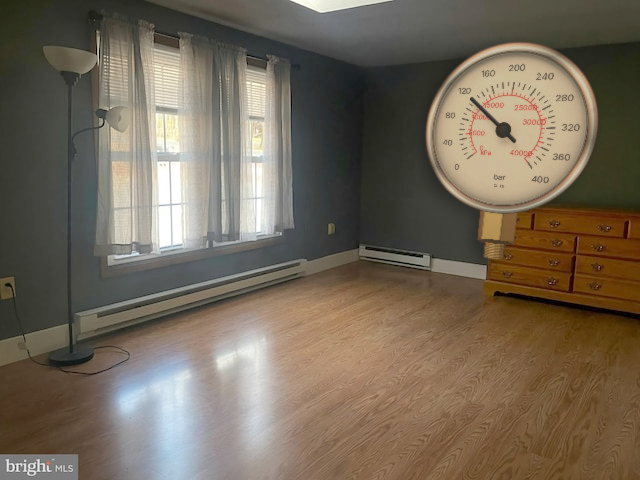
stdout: **120** bar
